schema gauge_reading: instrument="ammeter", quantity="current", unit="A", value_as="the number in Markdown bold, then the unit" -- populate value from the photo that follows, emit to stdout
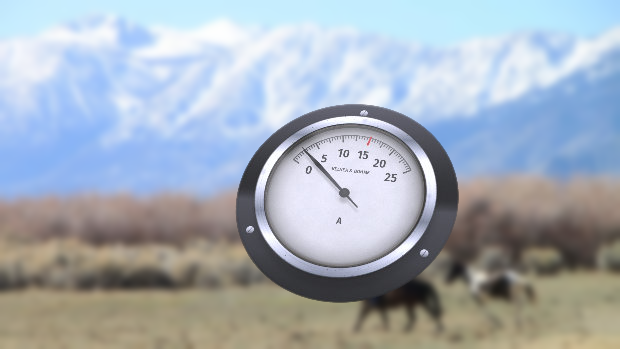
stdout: **2.5** A
